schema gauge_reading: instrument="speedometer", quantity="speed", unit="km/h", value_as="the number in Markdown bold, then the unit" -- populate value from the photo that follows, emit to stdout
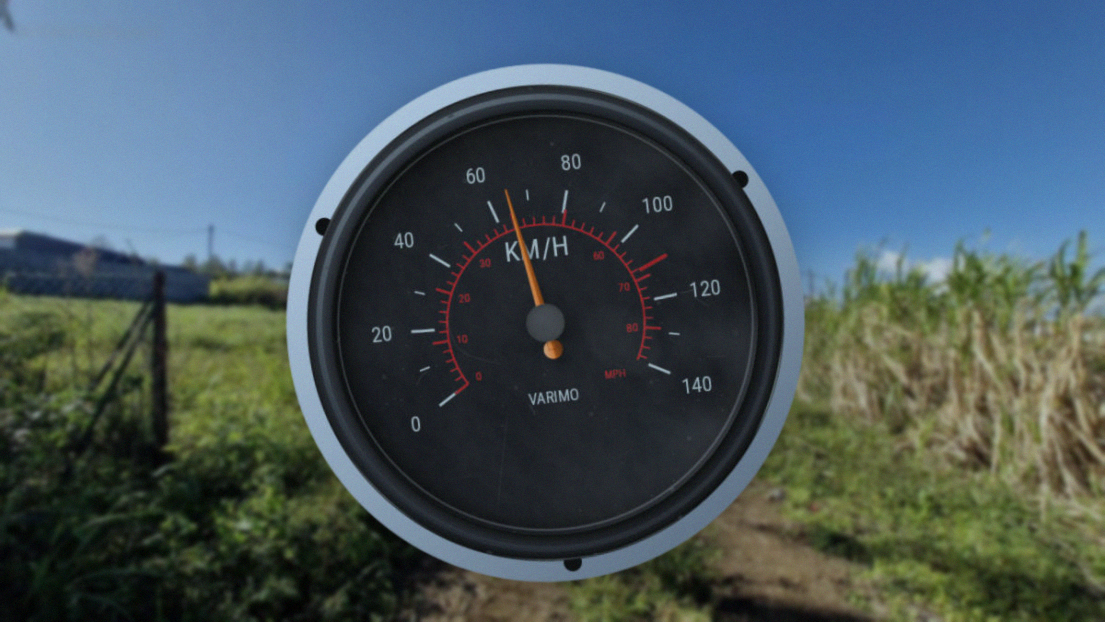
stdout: **65** km/h
